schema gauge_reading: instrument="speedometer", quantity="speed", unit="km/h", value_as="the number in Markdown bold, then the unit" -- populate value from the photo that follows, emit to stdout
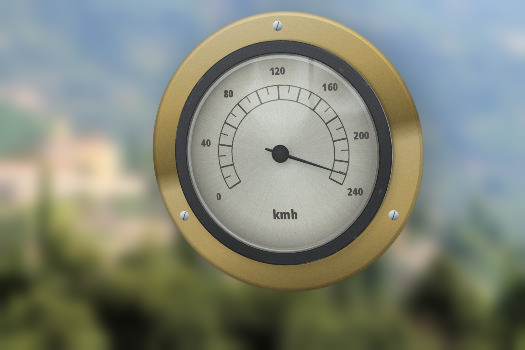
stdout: **230** km/h
